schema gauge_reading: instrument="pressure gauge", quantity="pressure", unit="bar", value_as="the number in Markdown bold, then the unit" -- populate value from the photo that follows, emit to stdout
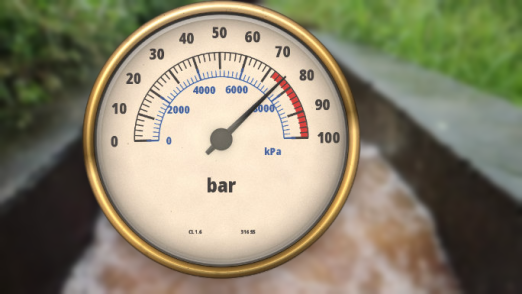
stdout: **76** bar
